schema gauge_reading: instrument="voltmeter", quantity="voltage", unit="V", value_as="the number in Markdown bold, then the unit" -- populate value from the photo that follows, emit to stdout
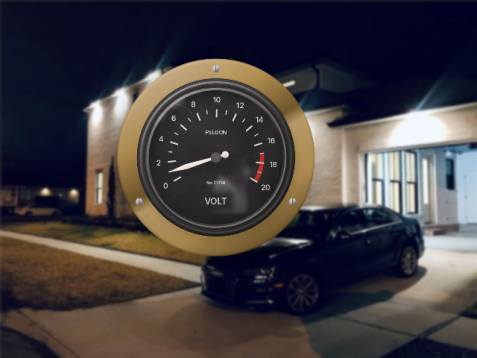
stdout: **1** V
